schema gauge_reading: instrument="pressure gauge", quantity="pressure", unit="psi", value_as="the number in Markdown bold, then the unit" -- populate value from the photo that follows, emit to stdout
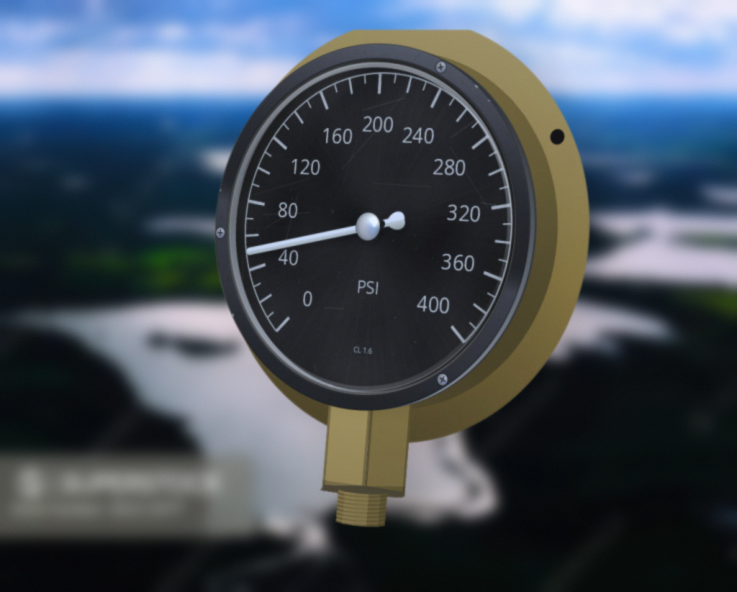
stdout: **50** psi
